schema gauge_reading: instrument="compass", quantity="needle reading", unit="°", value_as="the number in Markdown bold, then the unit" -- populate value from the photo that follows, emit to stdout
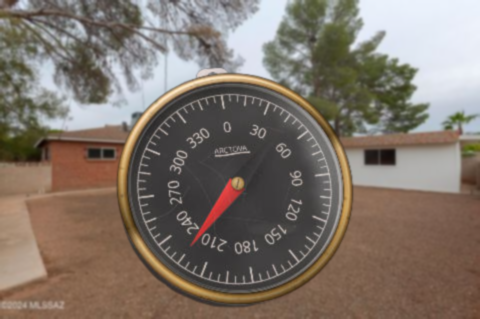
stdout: **225** °
